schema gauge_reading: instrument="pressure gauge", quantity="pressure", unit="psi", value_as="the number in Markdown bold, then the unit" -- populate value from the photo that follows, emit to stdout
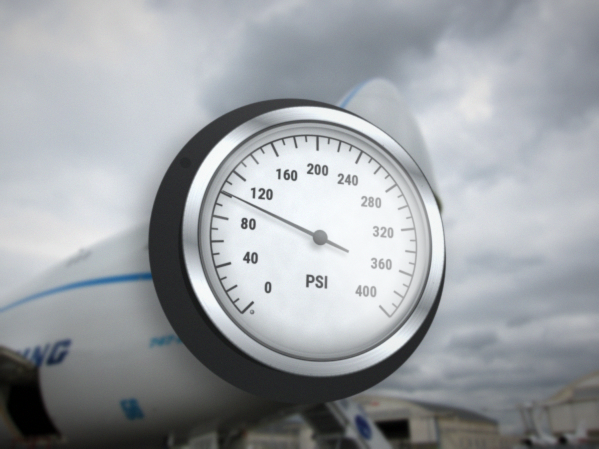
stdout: **100** psi
